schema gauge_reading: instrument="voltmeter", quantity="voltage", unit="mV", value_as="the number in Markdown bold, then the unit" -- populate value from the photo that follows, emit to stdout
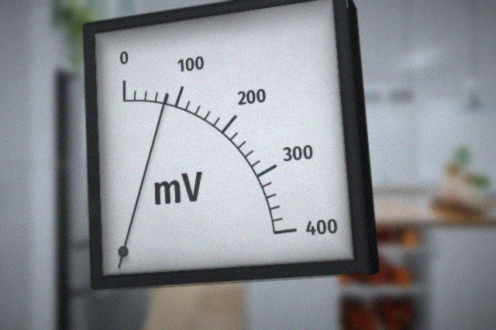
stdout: **80** mV
